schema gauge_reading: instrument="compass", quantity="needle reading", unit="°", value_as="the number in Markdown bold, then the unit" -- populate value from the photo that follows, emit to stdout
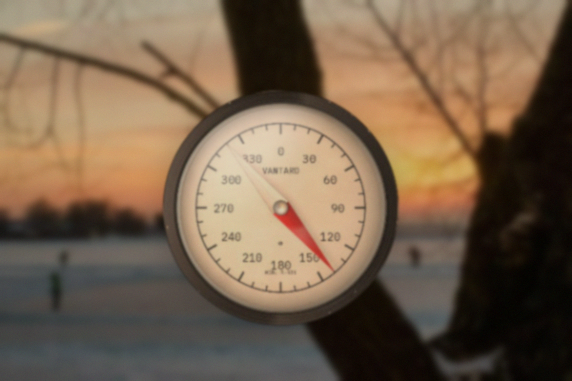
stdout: **140** °
